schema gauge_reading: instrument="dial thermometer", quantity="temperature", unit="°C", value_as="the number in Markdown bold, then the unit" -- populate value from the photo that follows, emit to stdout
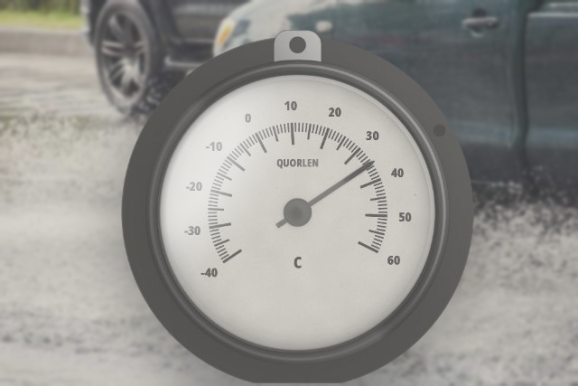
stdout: **35** °C
